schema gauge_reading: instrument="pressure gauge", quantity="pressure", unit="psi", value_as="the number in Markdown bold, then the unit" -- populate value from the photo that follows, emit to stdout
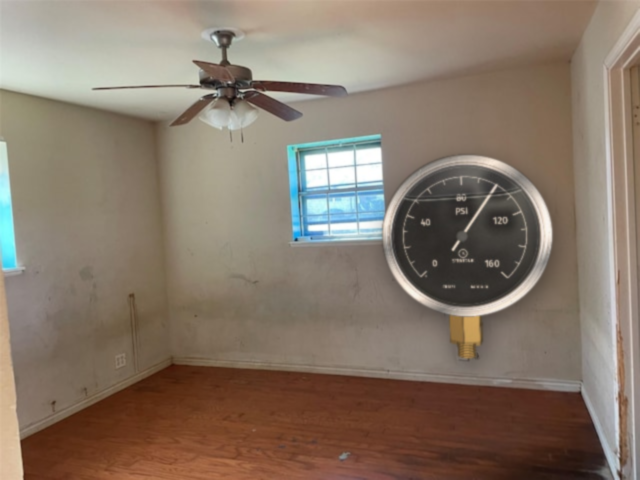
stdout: **100** psi
